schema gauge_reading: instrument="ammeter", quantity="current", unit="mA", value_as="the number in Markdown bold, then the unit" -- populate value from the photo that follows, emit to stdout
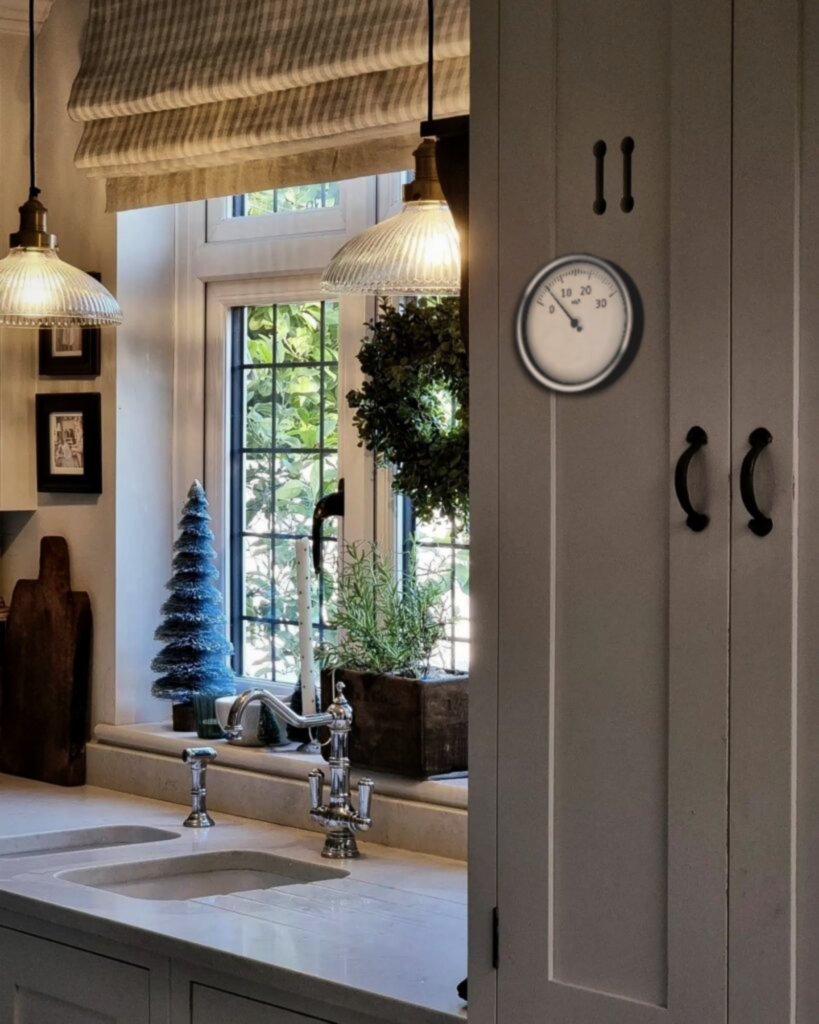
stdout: **5** mA
